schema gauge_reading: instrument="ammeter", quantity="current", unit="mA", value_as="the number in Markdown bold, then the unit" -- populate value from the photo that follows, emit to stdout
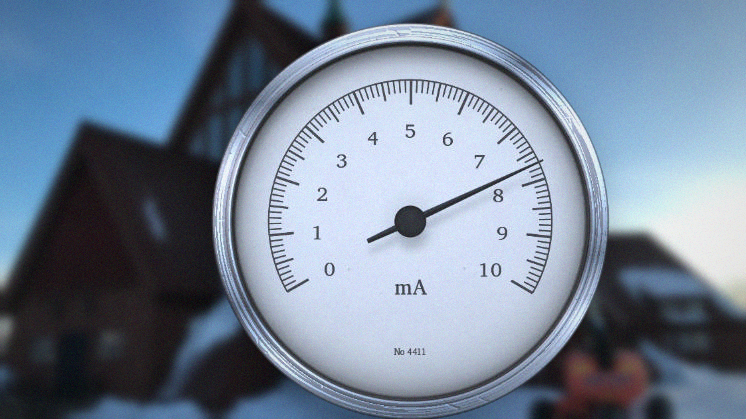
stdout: **7.7** mA
